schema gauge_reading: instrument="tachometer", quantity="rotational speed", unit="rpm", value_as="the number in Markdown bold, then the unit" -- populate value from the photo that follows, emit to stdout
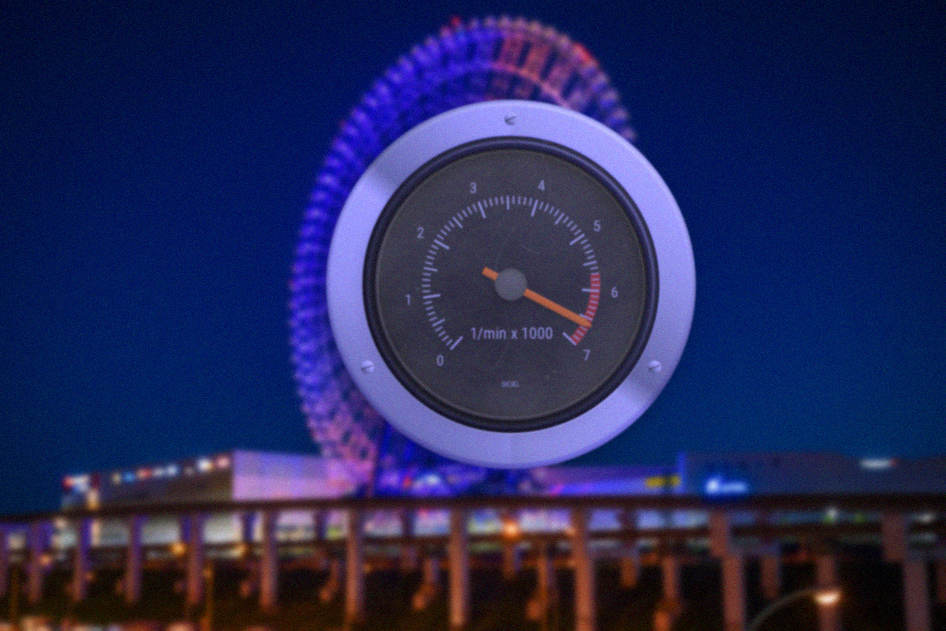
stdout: **6600** rpm
